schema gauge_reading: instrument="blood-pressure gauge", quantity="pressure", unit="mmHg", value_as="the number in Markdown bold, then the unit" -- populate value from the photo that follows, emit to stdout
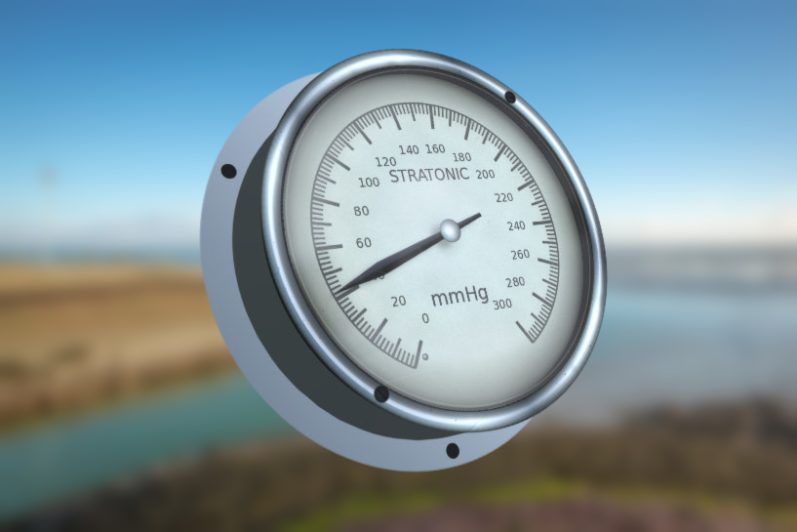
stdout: **42** mmHg
